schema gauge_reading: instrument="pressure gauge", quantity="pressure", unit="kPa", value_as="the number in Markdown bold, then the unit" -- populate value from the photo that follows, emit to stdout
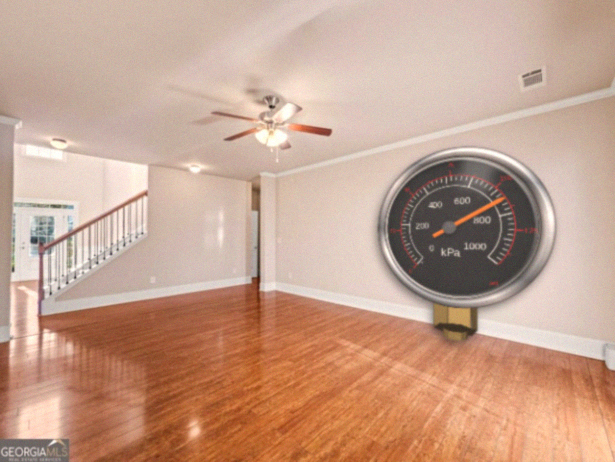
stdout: **740** kPa
